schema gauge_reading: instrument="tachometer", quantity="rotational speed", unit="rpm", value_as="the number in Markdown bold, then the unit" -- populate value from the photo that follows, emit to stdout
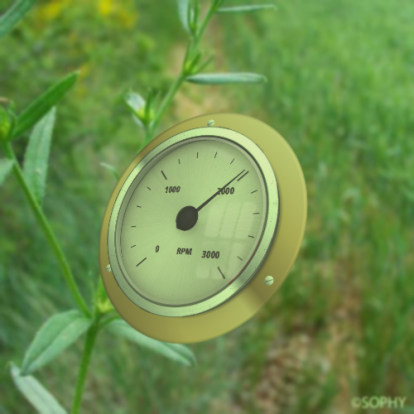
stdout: **2000** rpm
